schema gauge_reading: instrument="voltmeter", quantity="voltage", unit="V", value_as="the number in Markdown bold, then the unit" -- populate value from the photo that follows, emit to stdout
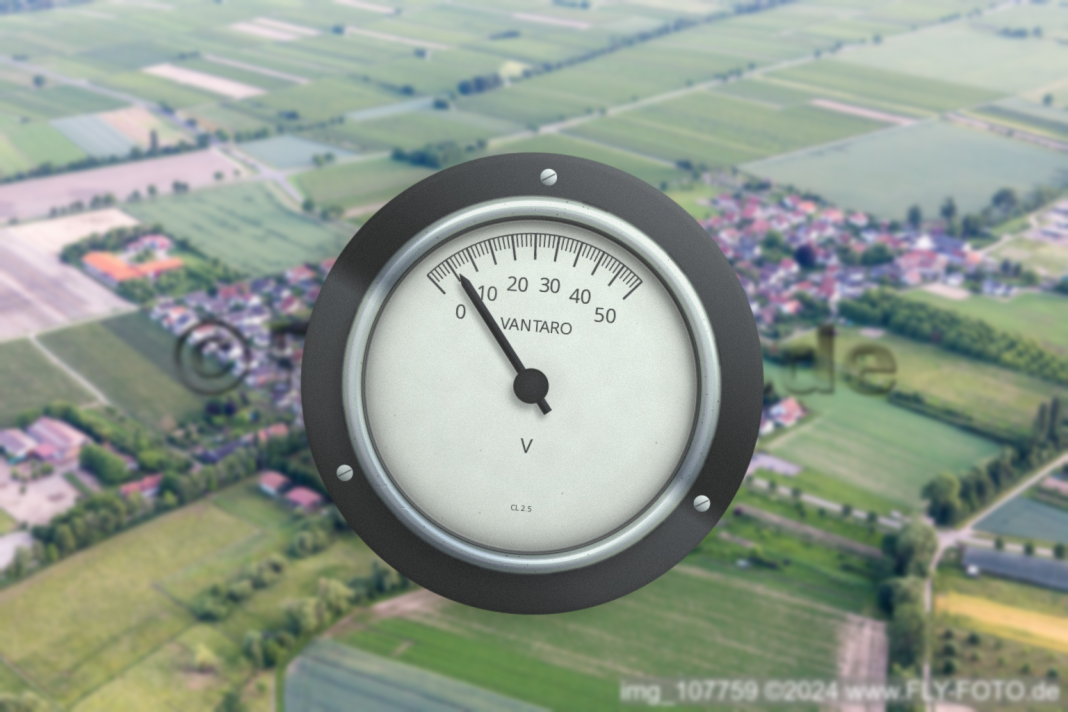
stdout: **6** V
